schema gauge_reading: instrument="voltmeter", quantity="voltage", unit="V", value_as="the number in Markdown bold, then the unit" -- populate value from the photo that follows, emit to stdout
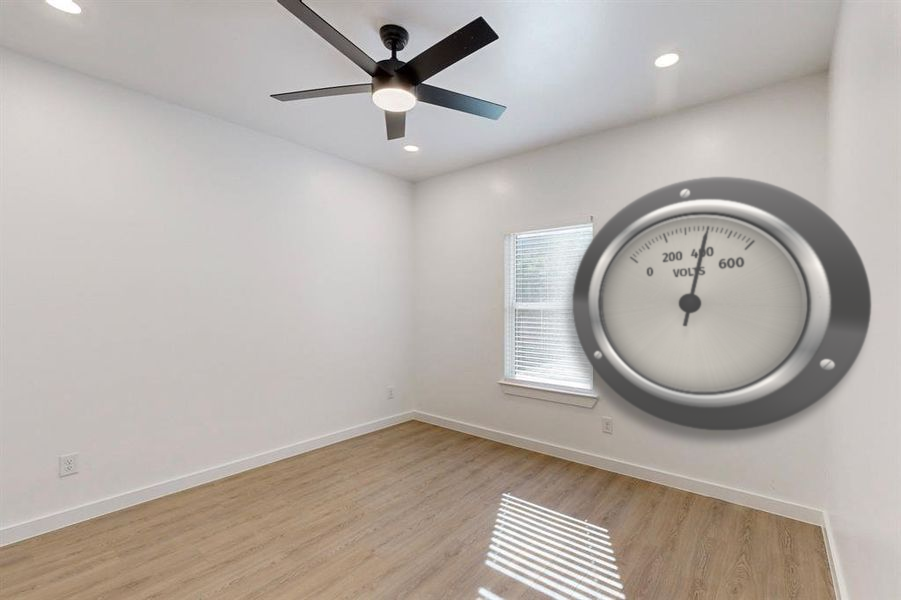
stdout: **400** V
